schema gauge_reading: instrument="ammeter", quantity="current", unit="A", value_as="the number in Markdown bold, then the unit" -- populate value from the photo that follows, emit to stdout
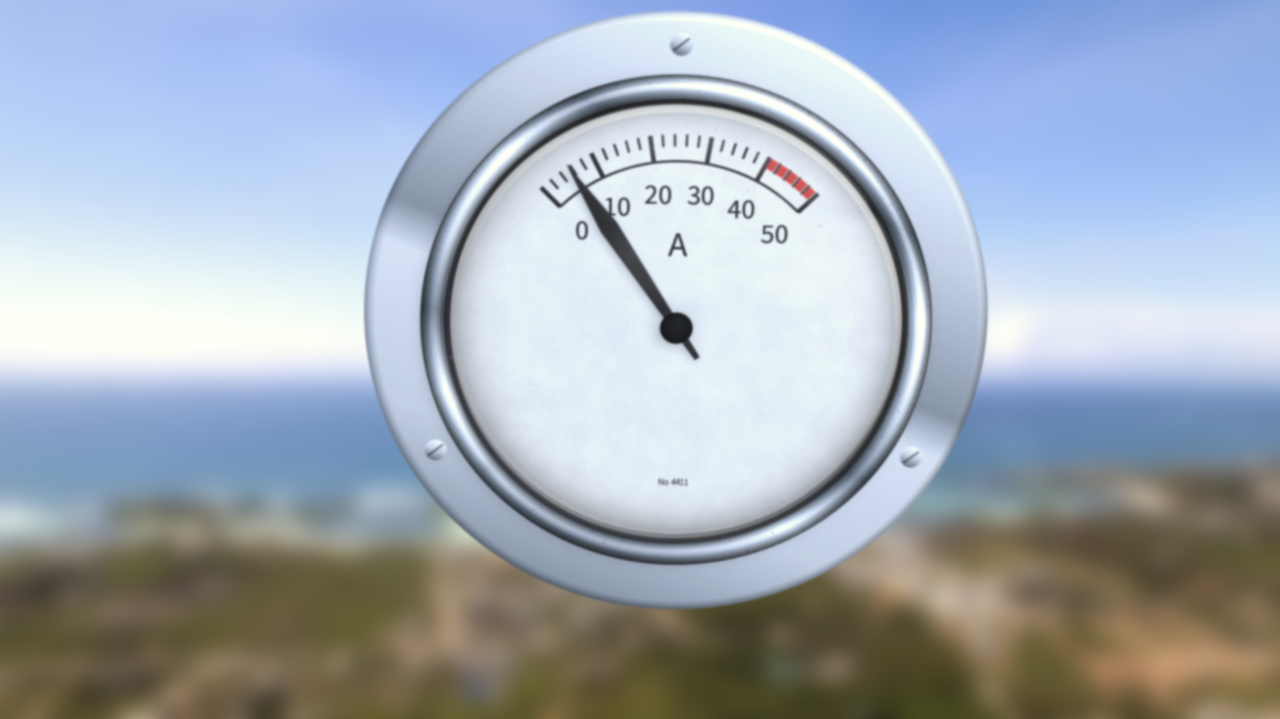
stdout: **6** A
